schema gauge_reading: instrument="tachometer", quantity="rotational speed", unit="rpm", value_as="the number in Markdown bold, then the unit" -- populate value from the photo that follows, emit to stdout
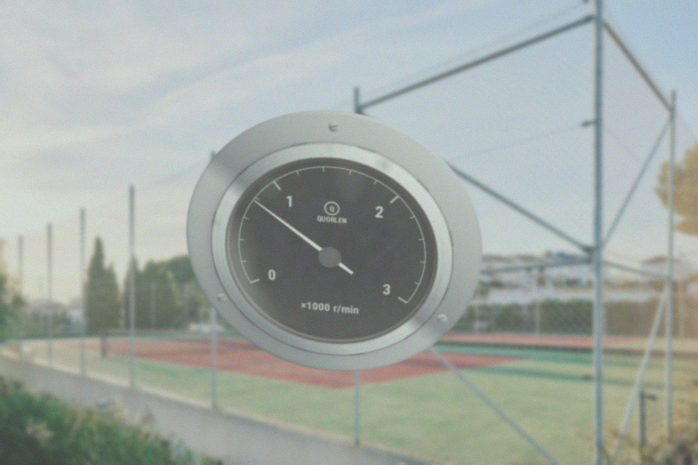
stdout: **800** rpm
